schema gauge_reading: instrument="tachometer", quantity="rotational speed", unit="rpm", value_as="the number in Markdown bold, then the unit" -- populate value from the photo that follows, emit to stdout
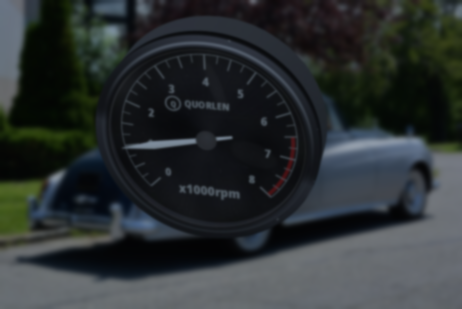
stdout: **1000** rpm
